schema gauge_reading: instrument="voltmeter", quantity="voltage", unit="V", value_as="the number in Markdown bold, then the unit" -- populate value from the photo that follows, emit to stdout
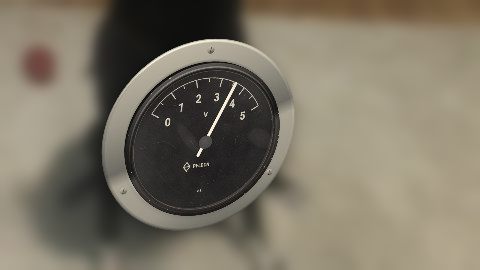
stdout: **3.5** V
